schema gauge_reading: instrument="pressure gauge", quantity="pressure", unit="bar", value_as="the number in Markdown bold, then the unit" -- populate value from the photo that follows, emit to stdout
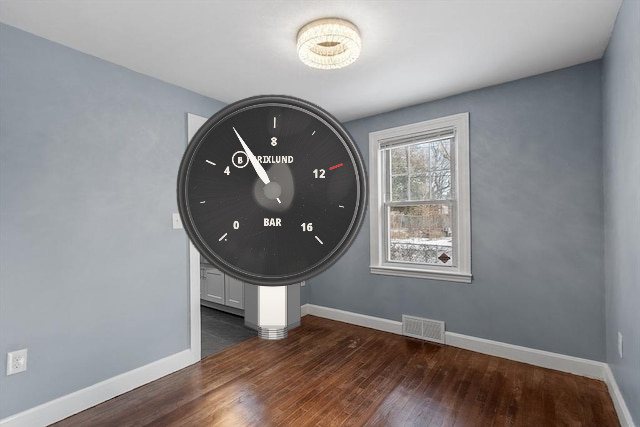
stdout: **6** bar
